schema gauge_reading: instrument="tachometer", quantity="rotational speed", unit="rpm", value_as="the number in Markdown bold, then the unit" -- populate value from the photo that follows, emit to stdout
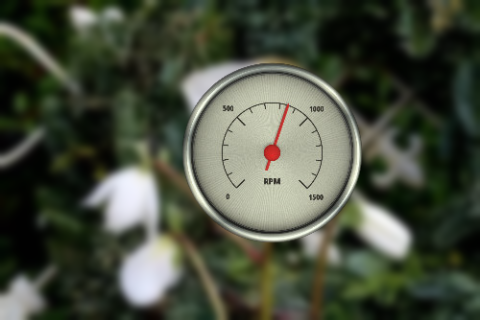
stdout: **850** rpm
